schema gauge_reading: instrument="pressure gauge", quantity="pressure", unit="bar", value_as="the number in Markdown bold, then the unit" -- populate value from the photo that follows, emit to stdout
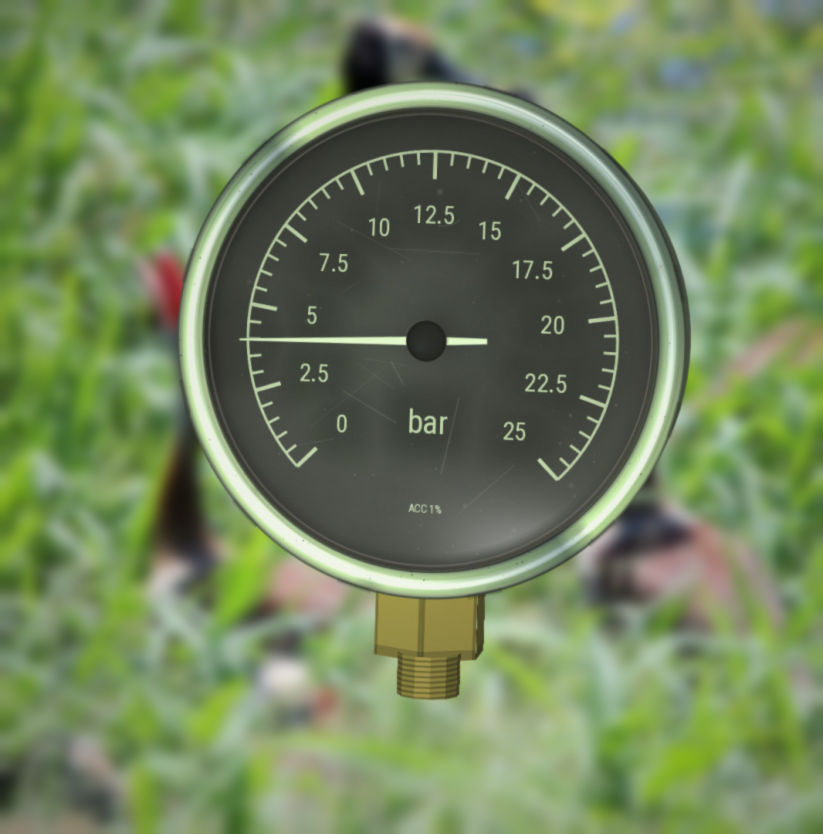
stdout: **4** bar
